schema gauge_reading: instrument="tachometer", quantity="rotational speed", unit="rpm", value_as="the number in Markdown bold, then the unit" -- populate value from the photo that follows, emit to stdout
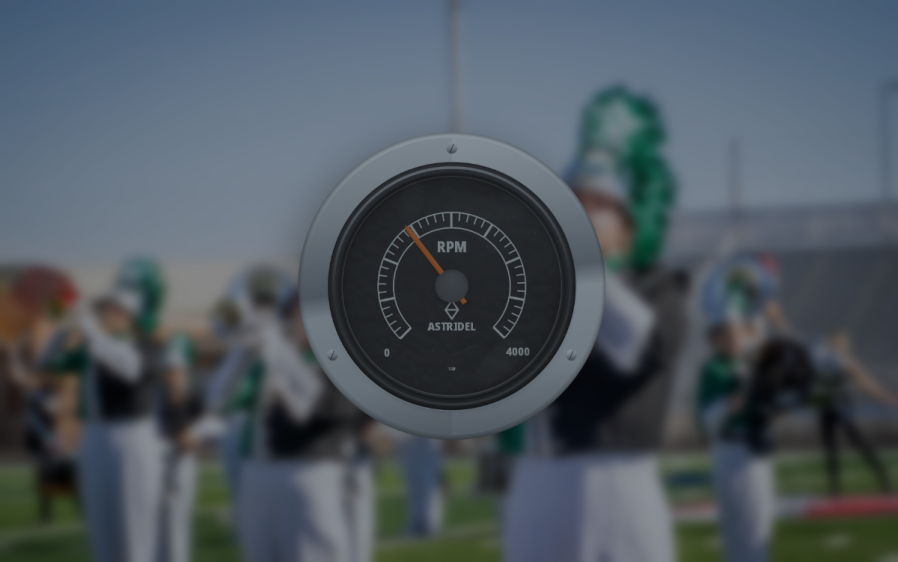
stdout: **1450** rpm
